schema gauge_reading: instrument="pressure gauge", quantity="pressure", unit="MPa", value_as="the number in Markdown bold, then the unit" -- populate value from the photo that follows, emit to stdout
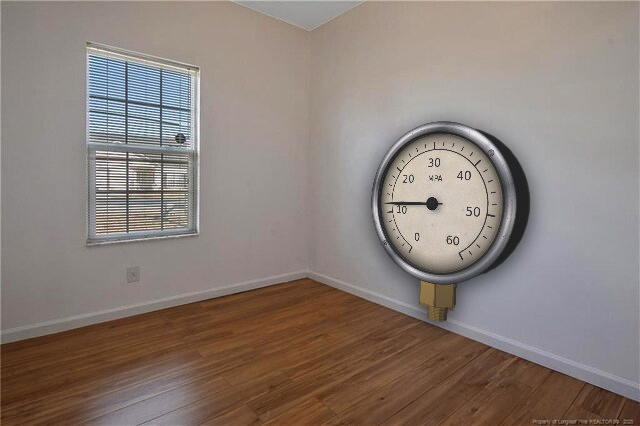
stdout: **12** MPa
